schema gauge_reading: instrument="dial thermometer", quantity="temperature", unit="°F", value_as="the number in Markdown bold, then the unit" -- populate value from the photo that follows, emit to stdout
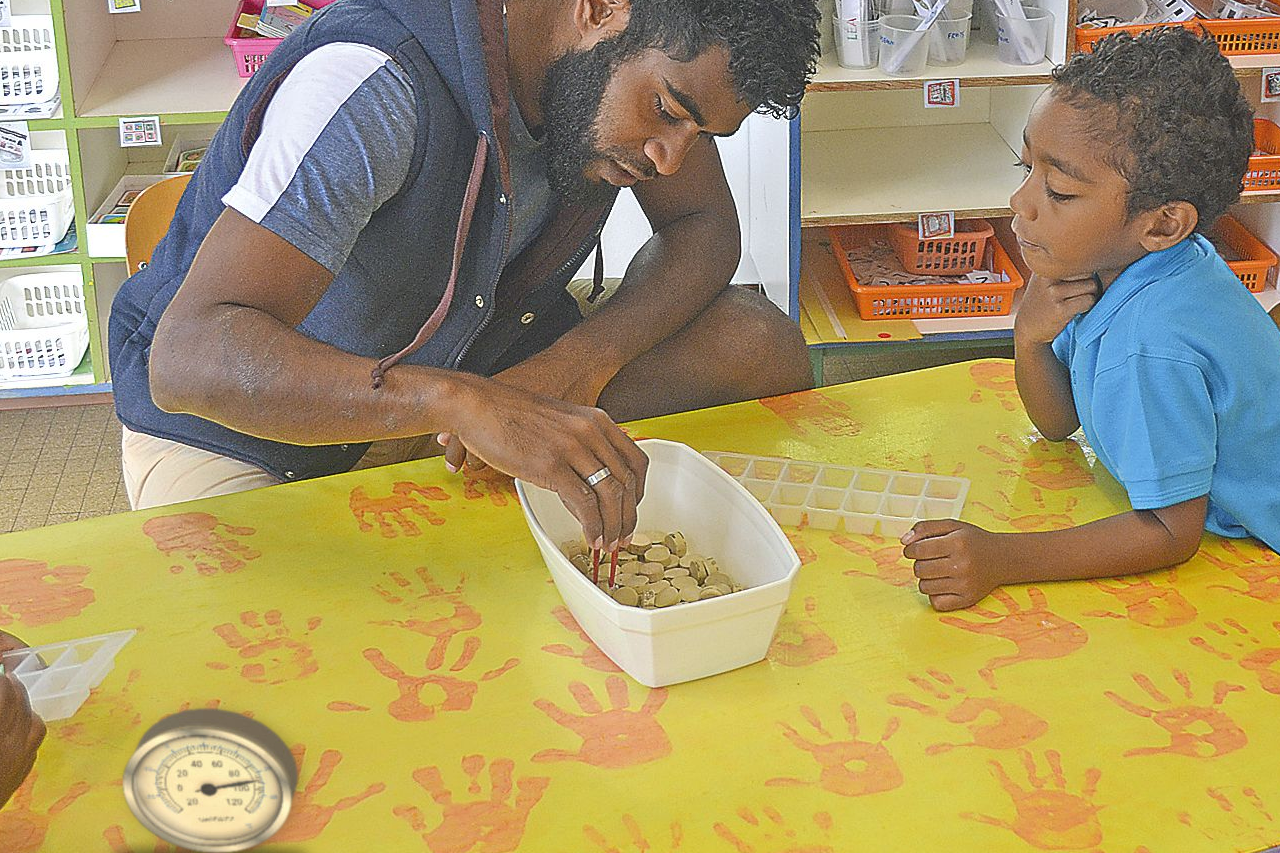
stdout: **90** °F
